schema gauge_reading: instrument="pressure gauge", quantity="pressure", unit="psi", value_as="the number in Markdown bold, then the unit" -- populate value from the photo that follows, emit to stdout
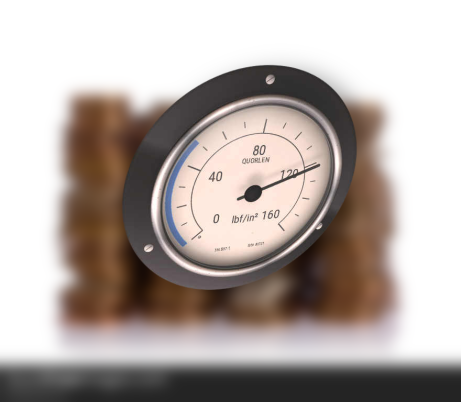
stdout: **120** psi
